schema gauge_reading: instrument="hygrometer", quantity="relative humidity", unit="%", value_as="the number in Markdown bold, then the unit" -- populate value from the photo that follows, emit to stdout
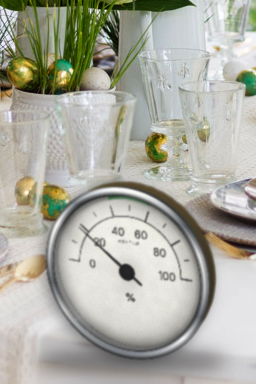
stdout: **20** %
